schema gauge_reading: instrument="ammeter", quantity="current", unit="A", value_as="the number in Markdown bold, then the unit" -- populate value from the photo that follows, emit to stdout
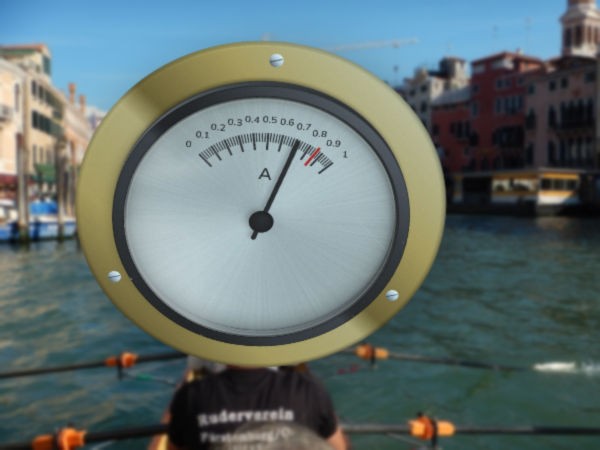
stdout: **0.7** A
